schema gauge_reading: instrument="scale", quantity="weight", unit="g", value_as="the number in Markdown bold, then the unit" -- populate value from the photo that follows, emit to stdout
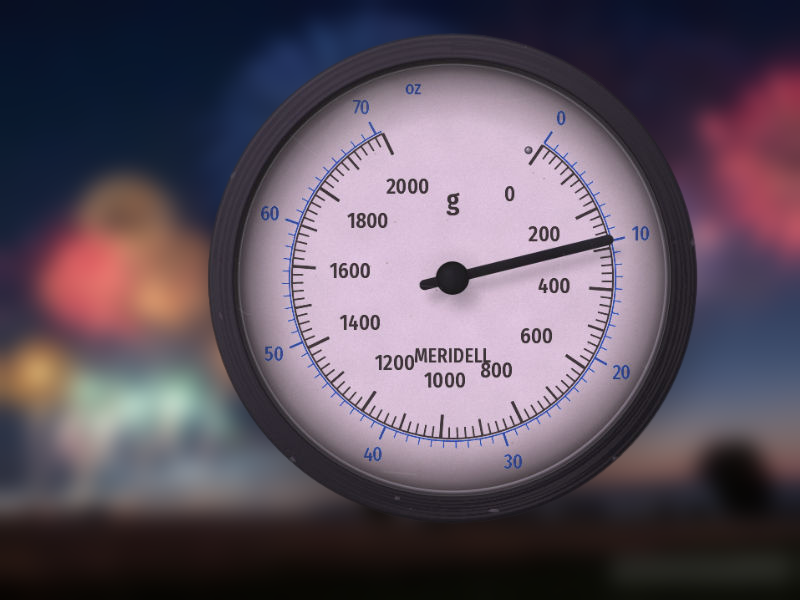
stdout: **280** g
